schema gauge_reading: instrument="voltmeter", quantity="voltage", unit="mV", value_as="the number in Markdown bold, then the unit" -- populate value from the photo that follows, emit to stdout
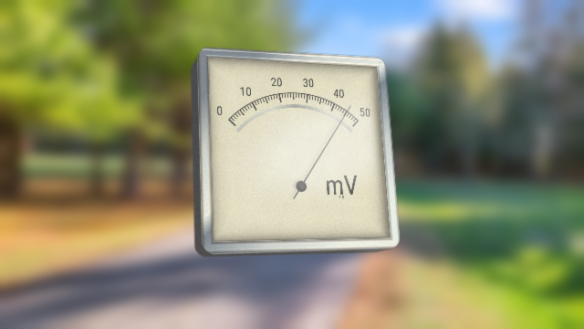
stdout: **45** mV
